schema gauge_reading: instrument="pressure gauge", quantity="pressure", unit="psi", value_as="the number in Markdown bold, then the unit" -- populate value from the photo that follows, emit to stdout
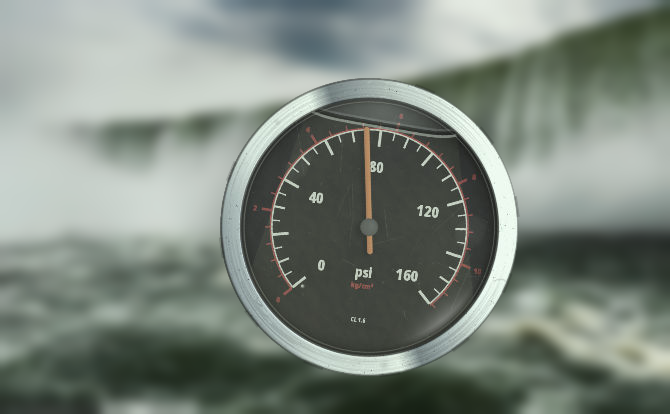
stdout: **75** psi
